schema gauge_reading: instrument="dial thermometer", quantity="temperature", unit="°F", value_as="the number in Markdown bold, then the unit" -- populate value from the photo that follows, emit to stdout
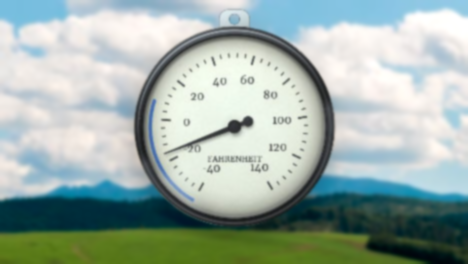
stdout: **-16** °F
